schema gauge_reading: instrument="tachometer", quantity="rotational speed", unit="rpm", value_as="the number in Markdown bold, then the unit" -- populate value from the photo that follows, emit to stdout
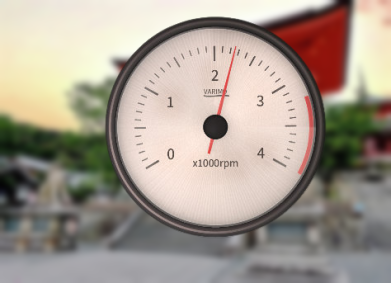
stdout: **2250** rpm
